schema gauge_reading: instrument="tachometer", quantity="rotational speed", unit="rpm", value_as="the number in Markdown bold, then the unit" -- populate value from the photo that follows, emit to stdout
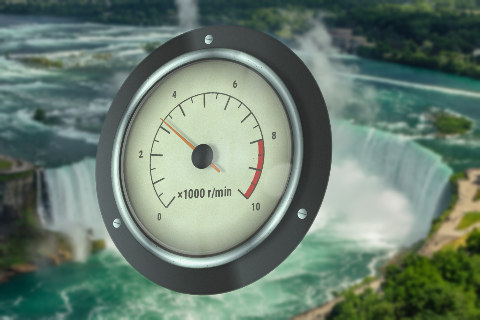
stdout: **3250** rpm
